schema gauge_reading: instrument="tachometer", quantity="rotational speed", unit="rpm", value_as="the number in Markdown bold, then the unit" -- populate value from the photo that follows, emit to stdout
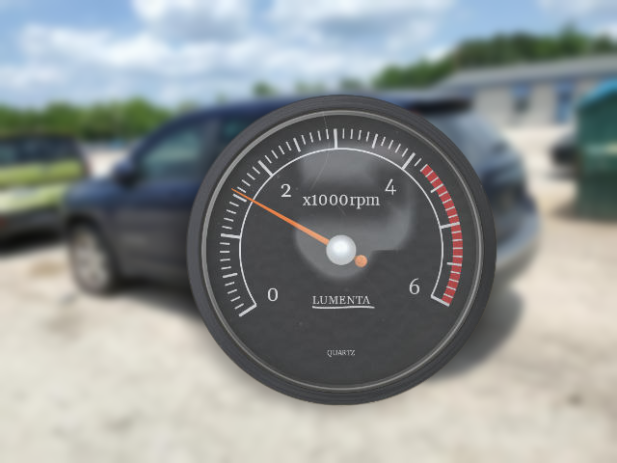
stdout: **1550** rpm
